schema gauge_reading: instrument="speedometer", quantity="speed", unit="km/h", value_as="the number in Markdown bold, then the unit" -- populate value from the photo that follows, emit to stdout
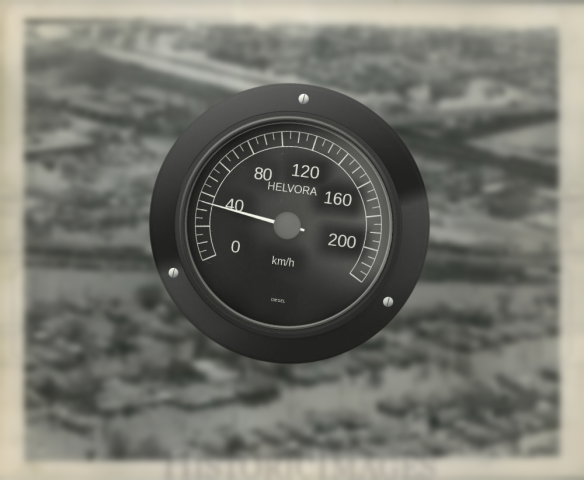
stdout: **35** km/h
